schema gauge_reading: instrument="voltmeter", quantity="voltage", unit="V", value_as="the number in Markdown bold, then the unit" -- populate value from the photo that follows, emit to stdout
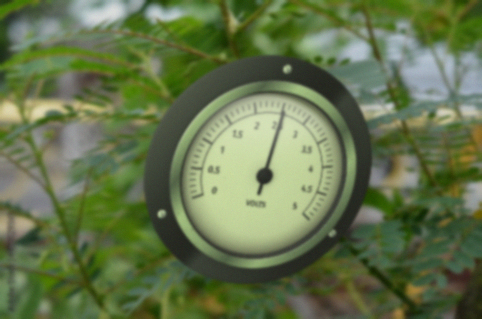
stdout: **2.5** V
